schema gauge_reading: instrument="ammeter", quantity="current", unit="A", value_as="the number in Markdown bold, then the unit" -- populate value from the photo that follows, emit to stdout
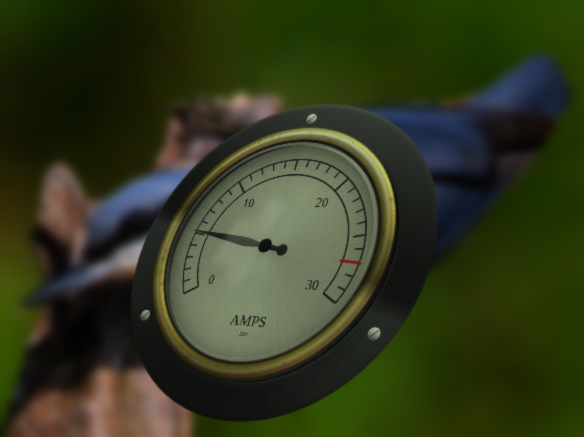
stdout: **5** A
